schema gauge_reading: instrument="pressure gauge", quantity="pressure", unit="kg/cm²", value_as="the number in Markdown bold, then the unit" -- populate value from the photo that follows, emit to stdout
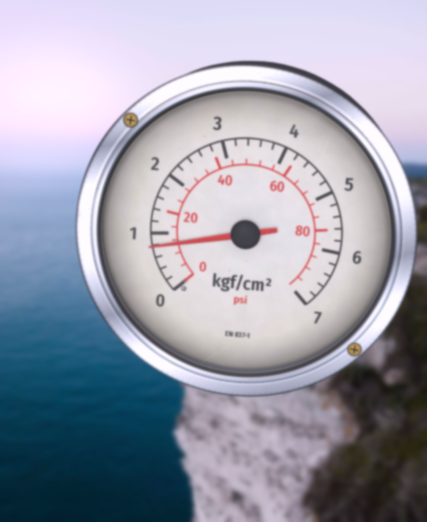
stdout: **0.8** kg/cm²
